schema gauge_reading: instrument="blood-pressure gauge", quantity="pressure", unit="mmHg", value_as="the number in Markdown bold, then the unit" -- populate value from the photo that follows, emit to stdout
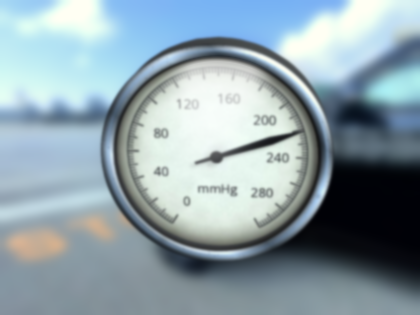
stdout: **220** mmHg
